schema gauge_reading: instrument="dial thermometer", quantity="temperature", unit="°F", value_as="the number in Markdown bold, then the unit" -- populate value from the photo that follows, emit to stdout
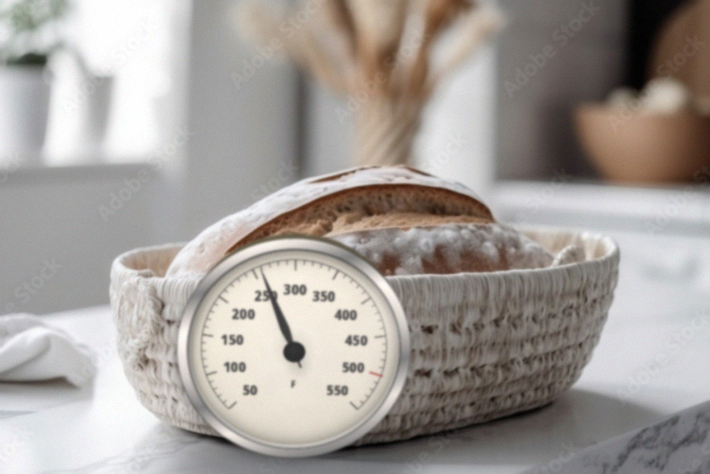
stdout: **260** °F
